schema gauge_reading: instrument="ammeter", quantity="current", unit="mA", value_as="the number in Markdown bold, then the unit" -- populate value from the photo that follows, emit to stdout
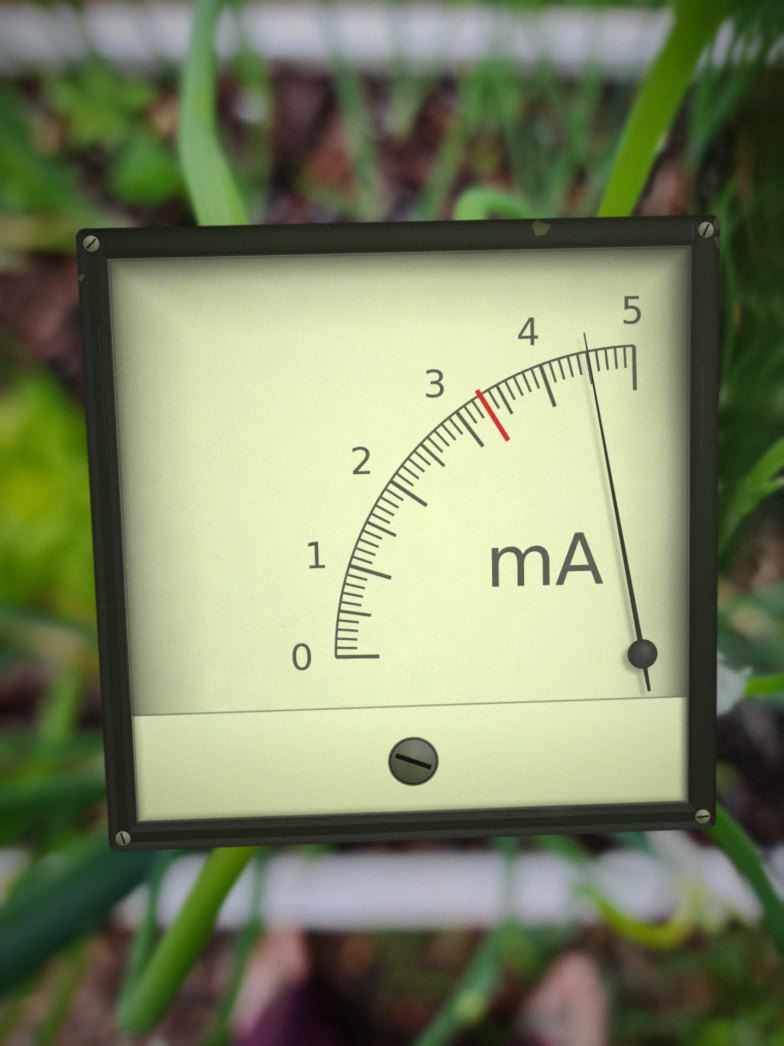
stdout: **4.5** mA
